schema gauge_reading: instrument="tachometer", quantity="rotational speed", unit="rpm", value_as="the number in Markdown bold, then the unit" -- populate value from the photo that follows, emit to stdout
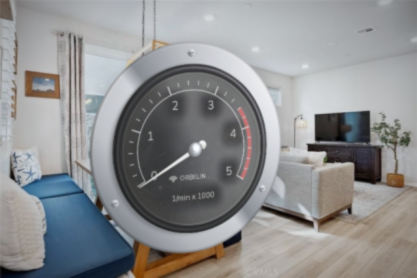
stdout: **0** rpm
